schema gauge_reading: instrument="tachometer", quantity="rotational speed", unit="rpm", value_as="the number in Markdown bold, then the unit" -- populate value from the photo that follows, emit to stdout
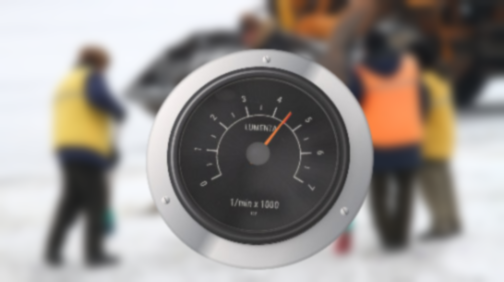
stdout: **4500** rpm
